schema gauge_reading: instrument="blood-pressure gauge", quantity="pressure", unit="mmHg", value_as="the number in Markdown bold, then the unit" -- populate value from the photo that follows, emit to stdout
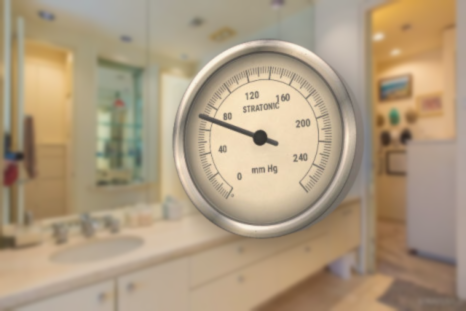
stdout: **70** mmHg
